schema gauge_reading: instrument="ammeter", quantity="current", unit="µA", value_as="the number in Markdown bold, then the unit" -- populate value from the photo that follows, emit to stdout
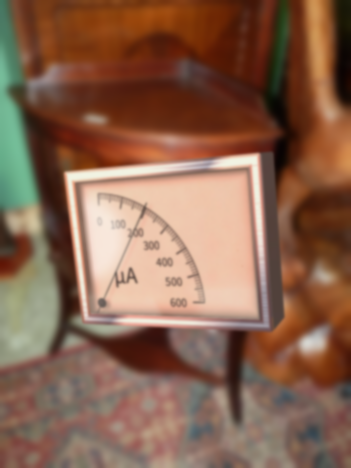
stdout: **200** µA
